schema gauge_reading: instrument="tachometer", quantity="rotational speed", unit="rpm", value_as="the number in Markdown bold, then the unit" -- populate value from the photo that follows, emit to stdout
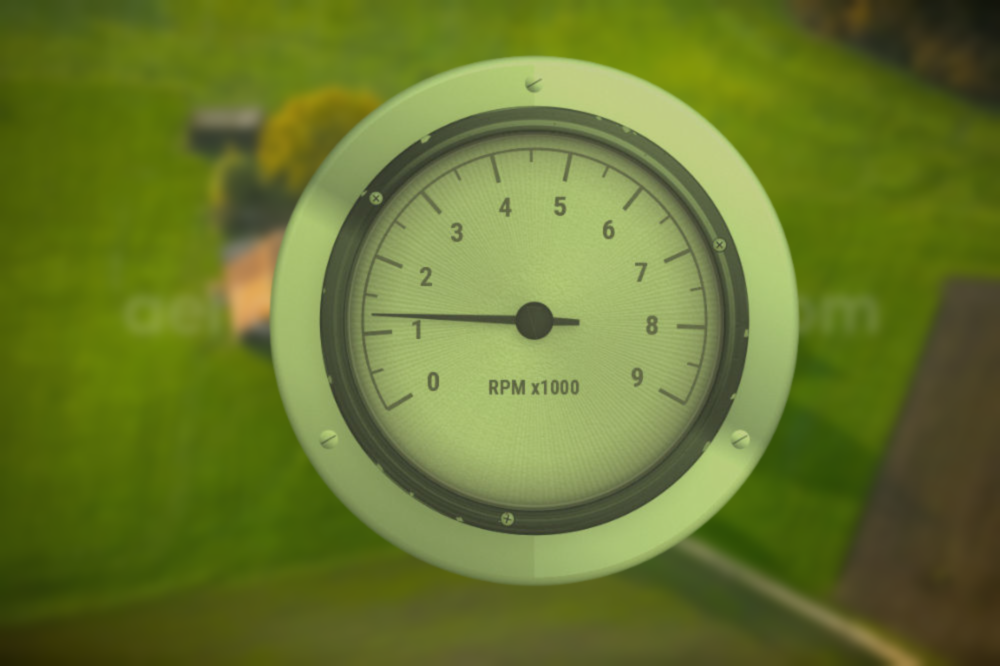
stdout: **1250** rpm
